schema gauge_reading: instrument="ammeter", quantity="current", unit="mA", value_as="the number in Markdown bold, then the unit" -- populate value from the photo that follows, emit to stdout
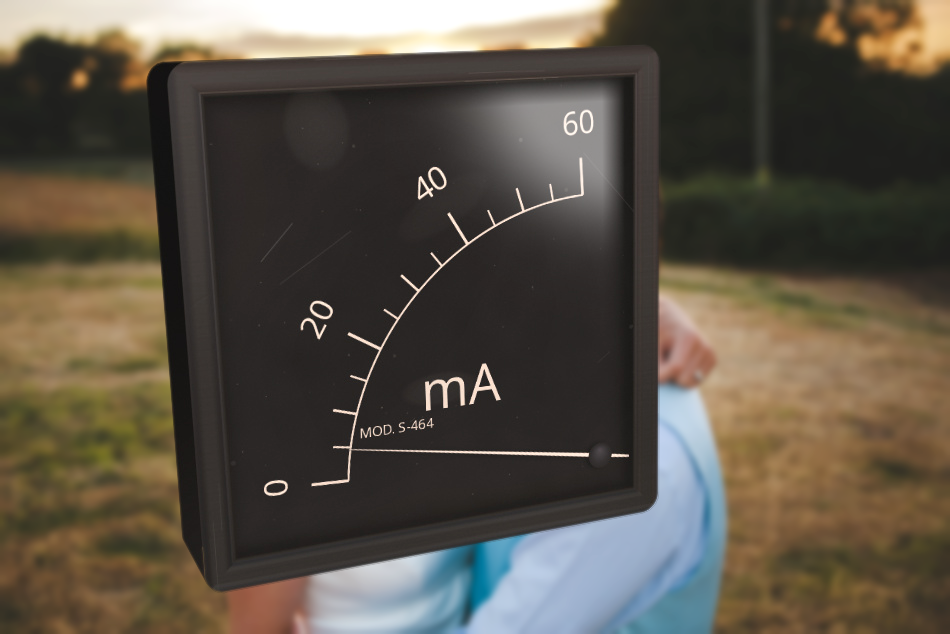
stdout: **5** mA
